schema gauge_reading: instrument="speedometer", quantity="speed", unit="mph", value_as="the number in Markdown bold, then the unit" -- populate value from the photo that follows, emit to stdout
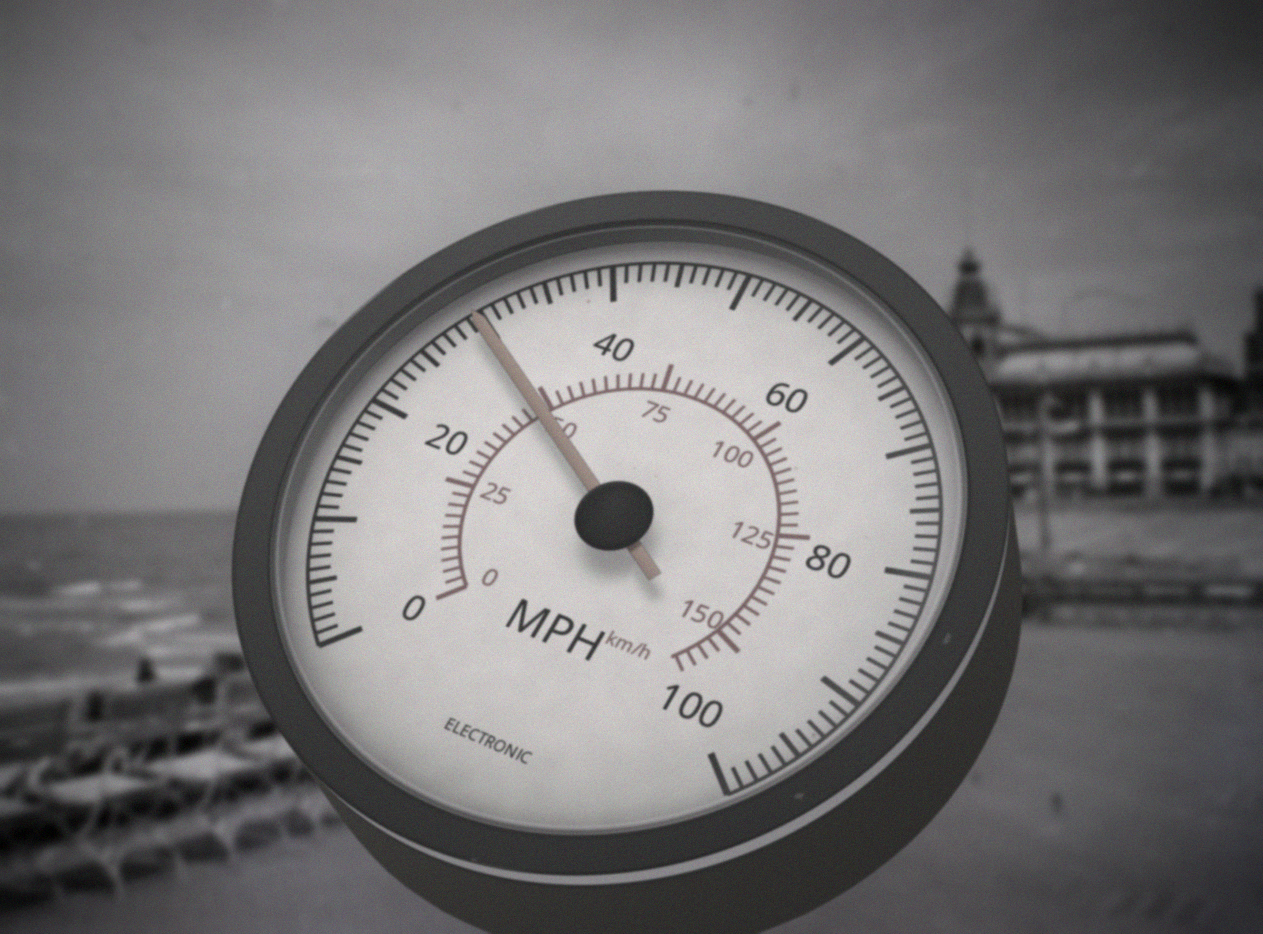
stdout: **29.5** mph
